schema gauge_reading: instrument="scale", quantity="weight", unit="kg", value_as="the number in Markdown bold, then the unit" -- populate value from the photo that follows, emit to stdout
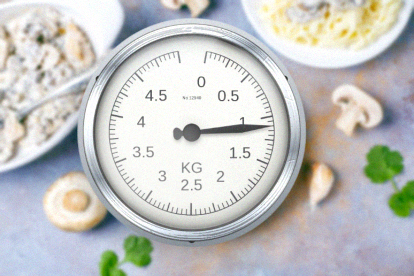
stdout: **1.1** kg
